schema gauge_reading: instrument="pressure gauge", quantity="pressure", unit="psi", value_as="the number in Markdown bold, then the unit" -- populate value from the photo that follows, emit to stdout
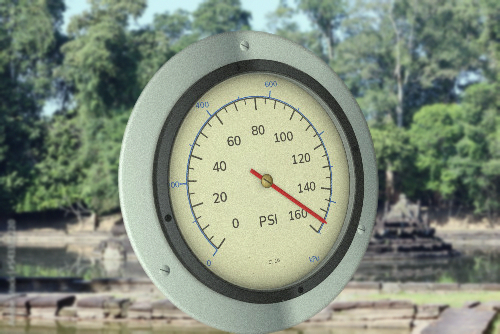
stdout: **155** psi
